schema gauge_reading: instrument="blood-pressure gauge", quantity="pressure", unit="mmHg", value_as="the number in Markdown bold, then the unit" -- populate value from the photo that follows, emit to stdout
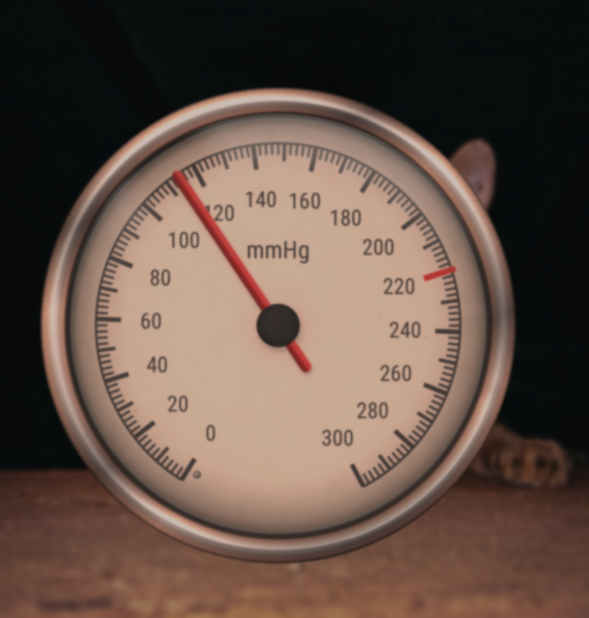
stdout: **114** mmHg
